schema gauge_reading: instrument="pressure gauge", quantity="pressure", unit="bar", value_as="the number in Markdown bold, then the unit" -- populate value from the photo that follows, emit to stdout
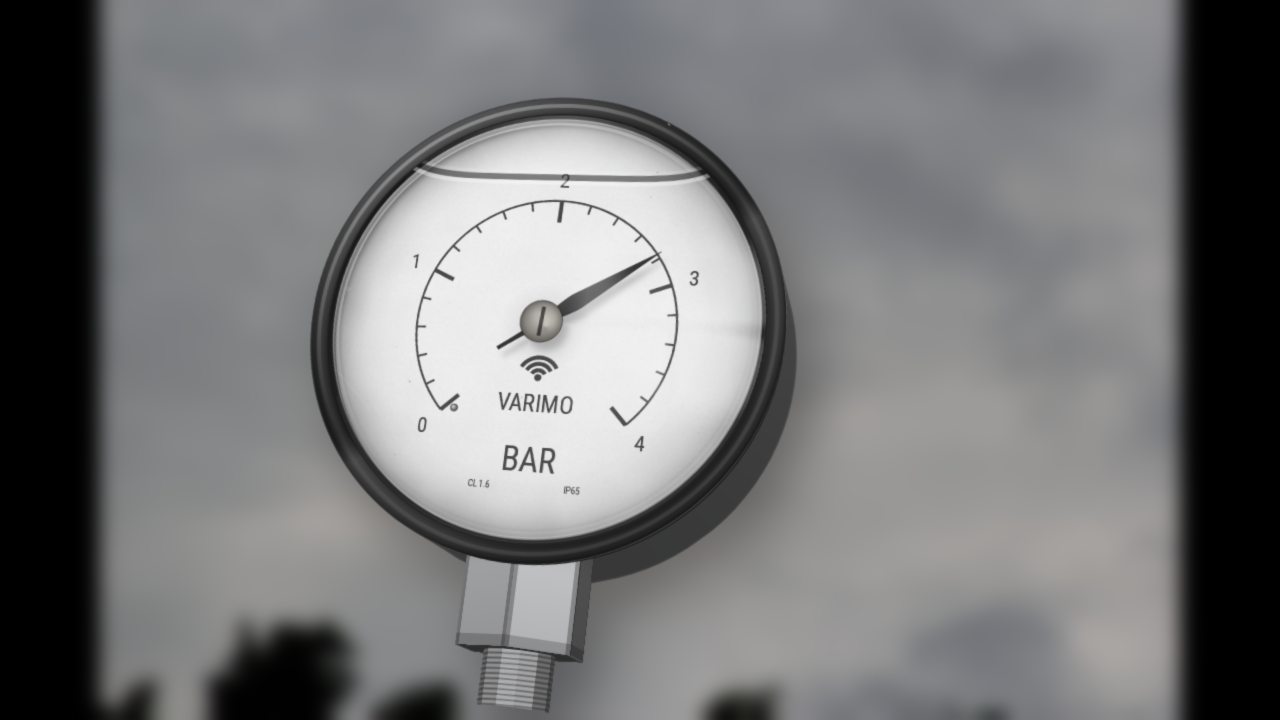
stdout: **2.8** bar
